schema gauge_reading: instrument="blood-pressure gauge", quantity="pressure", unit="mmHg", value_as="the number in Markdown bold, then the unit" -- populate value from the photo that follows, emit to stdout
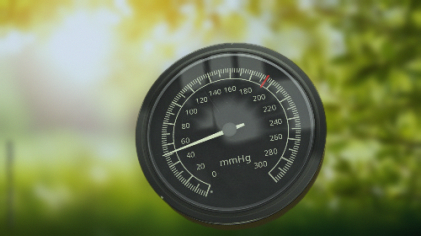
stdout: **50** mmHg
